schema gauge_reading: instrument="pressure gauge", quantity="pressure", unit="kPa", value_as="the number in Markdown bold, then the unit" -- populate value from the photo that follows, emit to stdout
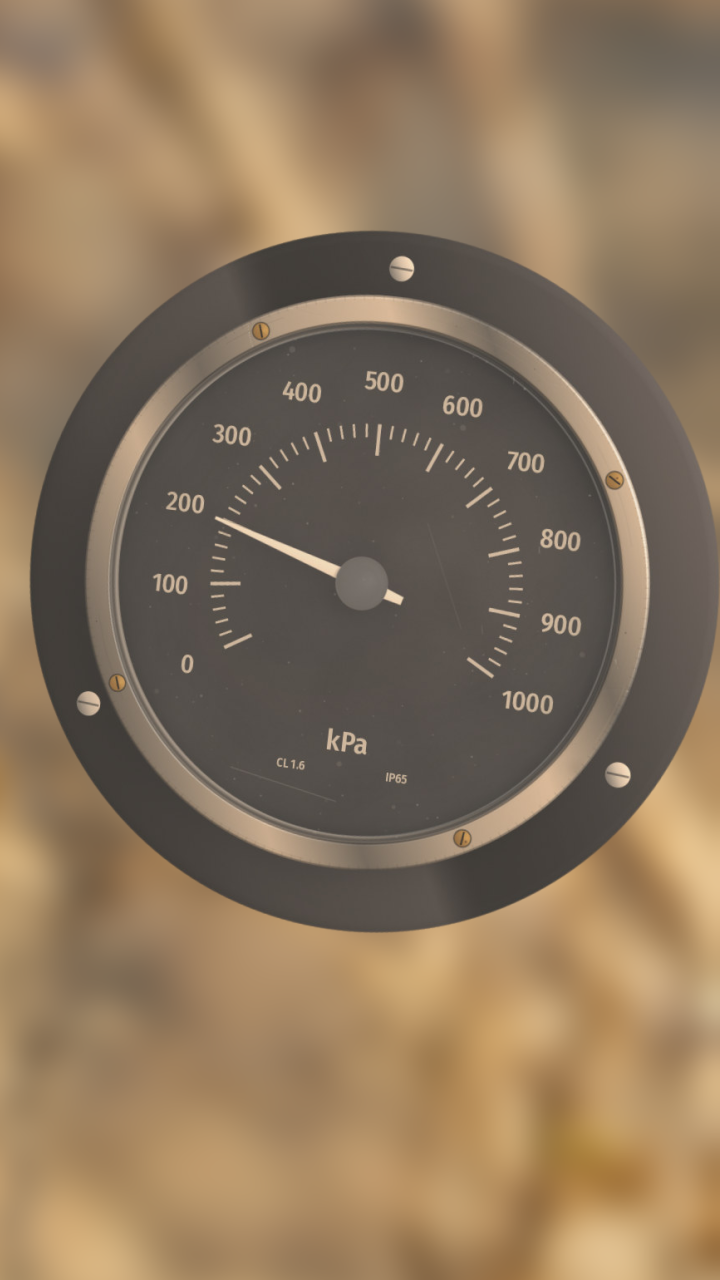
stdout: **200** kPa
